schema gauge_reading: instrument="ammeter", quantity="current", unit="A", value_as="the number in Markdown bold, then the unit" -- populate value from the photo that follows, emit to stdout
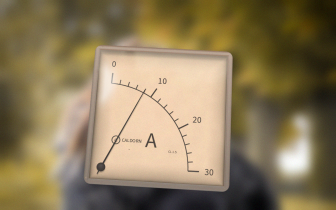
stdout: **8** A
